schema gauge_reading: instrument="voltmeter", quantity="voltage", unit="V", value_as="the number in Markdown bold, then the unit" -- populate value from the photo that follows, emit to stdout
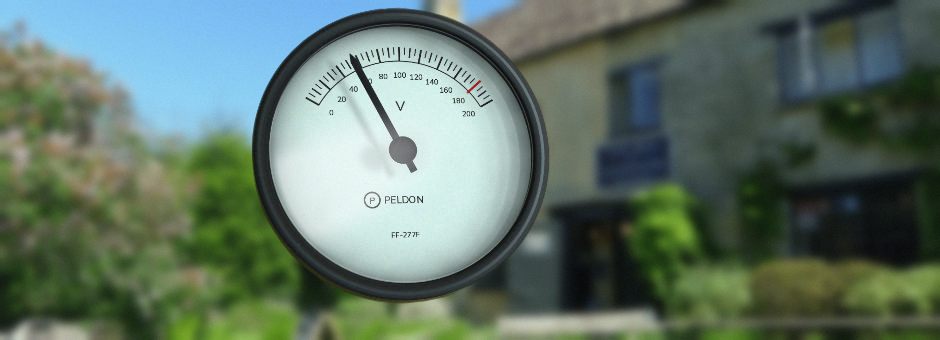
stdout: **55** V
